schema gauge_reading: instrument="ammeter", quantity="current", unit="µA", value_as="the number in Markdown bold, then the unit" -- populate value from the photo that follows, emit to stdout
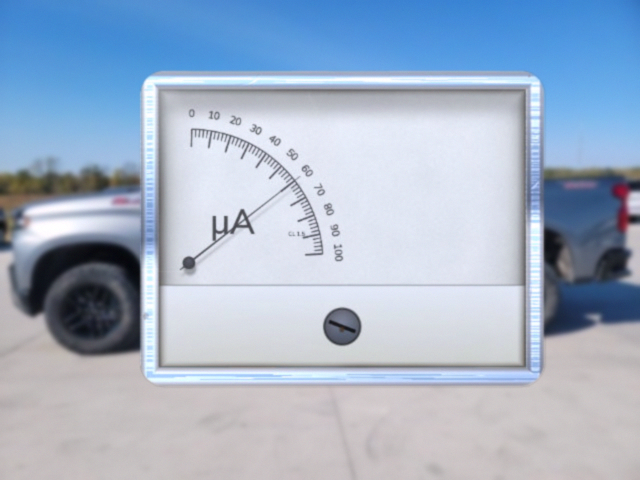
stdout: **60** µA
